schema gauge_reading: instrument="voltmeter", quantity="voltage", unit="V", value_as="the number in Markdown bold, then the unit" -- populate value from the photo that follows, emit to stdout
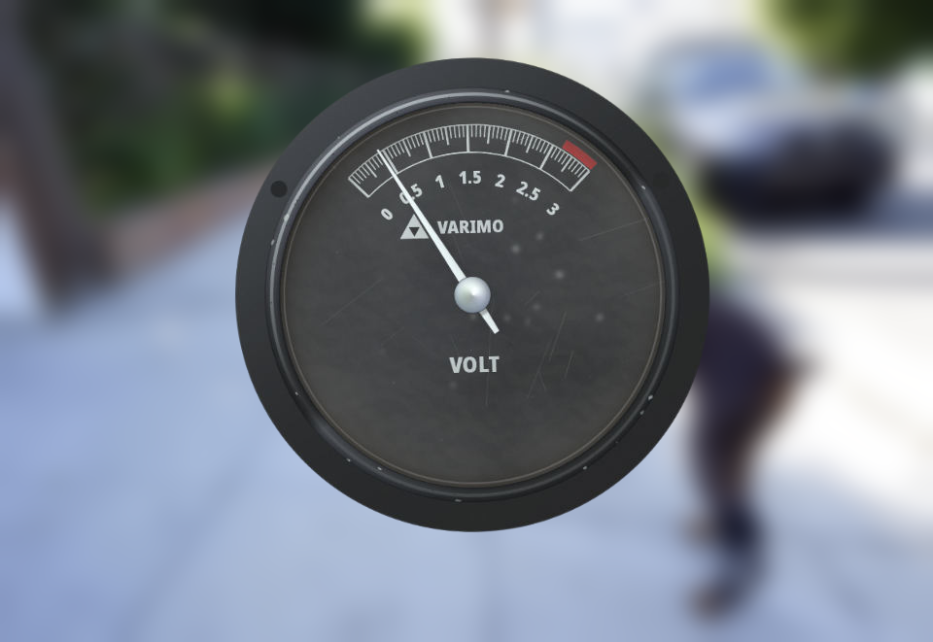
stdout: **0.45** V
